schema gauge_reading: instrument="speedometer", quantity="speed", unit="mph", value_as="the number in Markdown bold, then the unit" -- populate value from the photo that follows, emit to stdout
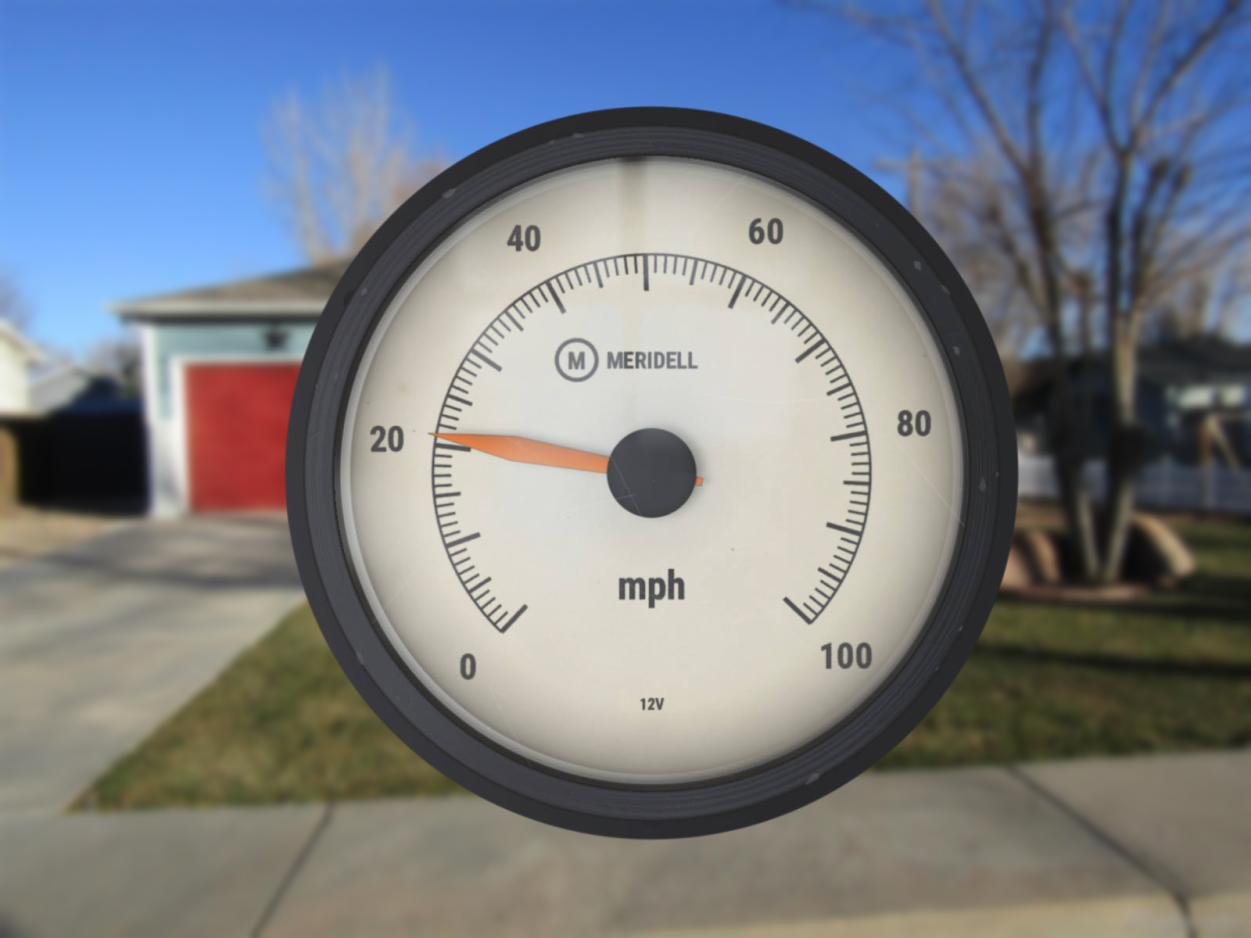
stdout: **21** mph
